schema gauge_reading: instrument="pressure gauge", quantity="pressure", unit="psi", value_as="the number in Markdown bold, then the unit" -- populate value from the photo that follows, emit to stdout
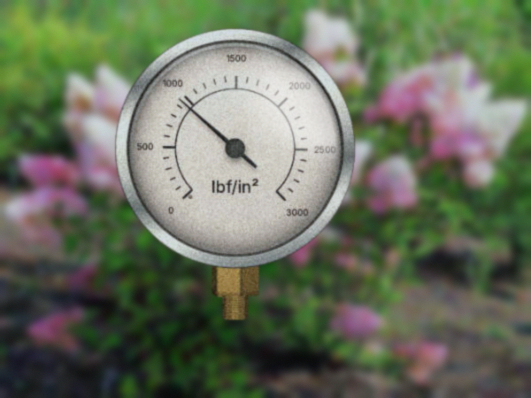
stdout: **950** psi
